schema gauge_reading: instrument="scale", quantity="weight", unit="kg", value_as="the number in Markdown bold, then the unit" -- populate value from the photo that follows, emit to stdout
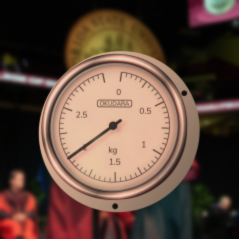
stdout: **2** kg
